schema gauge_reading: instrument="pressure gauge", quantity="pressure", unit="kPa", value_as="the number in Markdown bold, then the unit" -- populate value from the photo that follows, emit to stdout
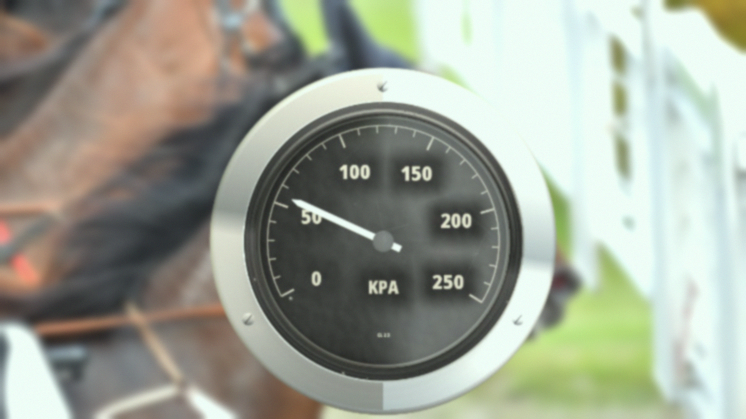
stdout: **55** kPa
